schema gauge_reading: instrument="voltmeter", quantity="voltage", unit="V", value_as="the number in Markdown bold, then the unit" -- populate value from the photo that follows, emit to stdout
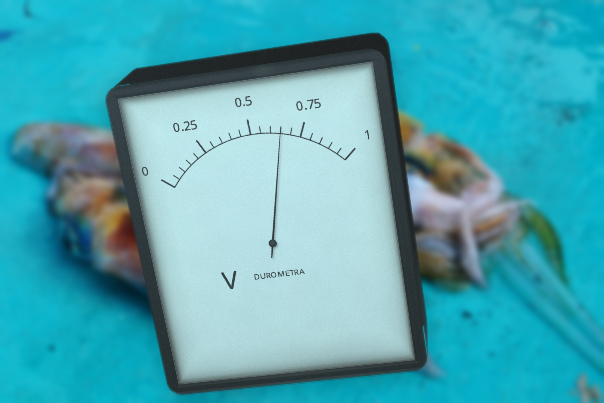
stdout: **0.65** V
